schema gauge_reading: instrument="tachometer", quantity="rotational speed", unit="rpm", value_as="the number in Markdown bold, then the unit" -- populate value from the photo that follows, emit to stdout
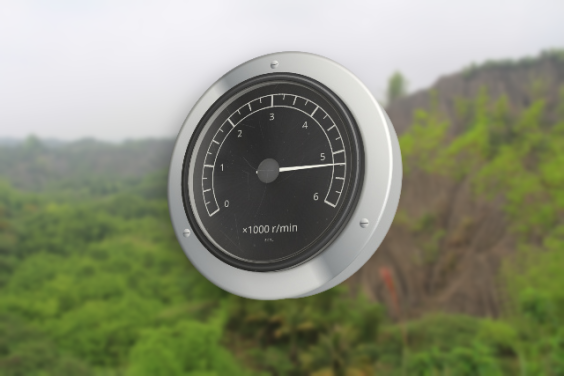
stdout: **5250** rpm
